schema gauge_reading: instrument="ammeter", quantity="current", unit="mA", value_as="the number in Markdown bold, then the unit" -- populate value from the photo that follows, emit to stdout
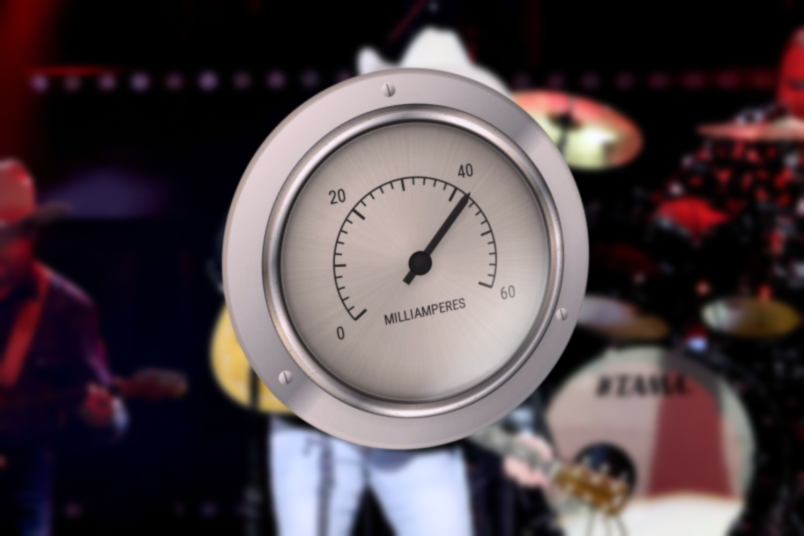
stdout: **42** mA
